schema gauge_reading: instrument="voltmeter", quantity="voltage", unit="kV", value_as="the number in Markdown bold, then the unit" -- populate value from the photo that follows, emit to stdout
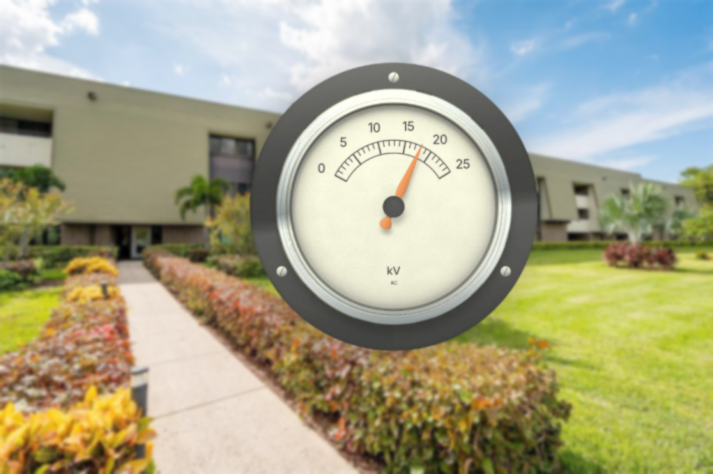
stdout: **18** kV
